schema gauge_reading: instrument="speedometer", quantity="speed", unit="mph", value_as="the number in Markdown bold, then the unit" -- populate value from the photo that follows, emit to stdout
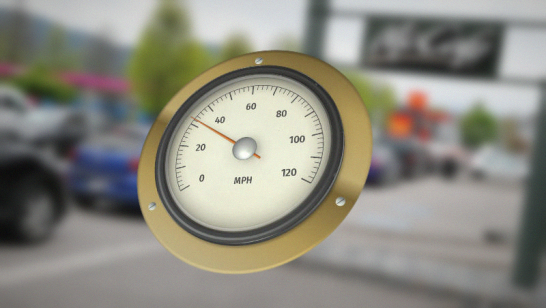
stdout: **32** mph
